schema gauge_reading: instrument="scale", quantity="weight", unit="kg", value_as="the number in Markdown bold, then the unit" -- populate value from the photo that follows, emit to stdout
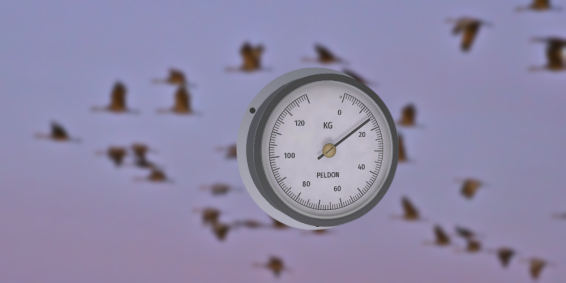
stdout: **15** kg
